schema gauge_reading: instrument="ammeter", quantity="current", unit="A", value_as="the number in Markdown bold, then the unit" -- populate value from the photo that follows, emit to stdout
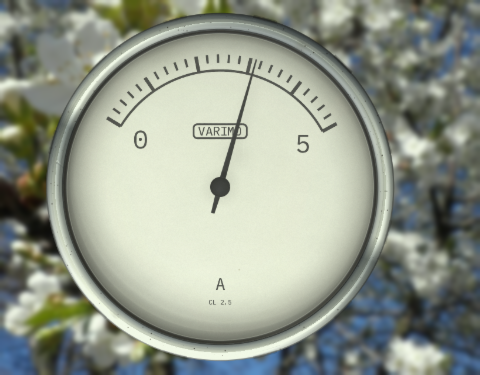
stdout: **3.1** A
